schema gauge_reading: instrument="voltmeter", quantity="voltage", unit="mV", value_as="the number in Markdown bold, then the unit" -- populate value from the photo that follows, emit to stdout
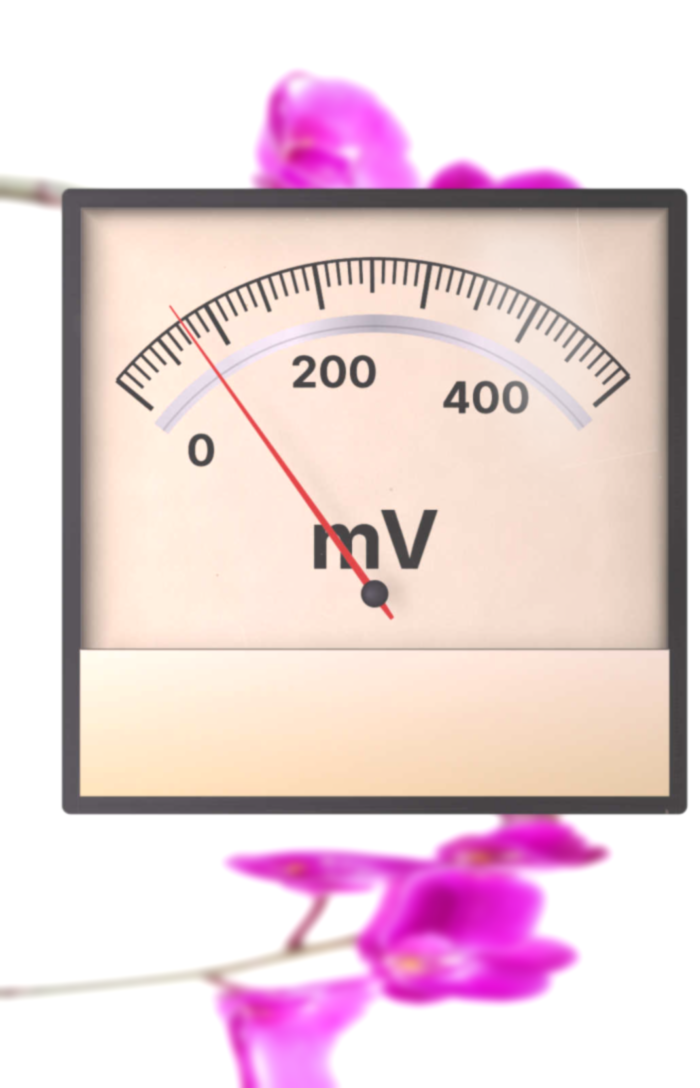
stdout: **75** mV
